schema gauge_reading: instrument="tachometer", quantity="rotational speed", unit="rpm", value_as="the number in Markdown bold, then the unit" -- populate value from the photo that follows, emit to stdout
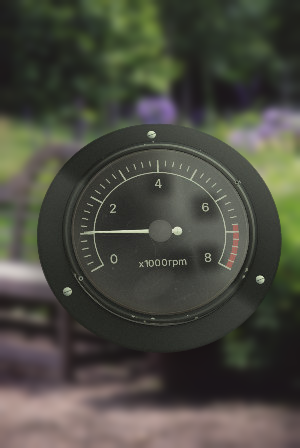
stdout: **1000** rpm
